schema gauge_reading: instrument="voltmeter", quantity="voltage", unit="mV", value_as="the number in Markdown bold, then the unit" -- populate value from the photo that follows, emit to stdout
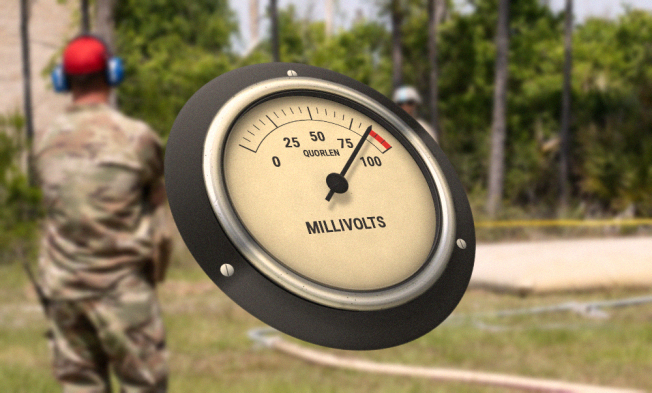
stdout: **85** mV
